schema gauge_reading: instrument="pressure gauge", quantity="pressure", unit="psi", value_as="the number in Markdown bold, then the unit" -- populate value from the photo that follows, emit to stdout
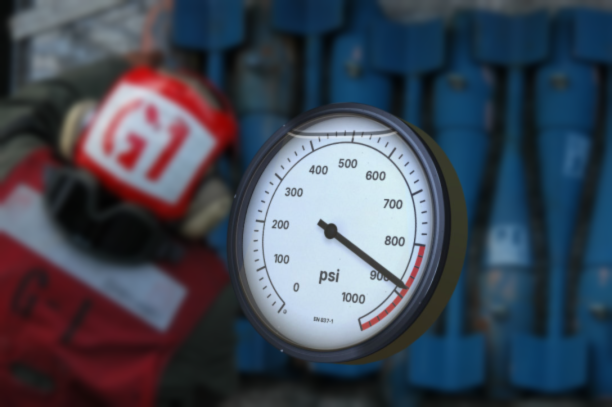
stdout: **880** psi
